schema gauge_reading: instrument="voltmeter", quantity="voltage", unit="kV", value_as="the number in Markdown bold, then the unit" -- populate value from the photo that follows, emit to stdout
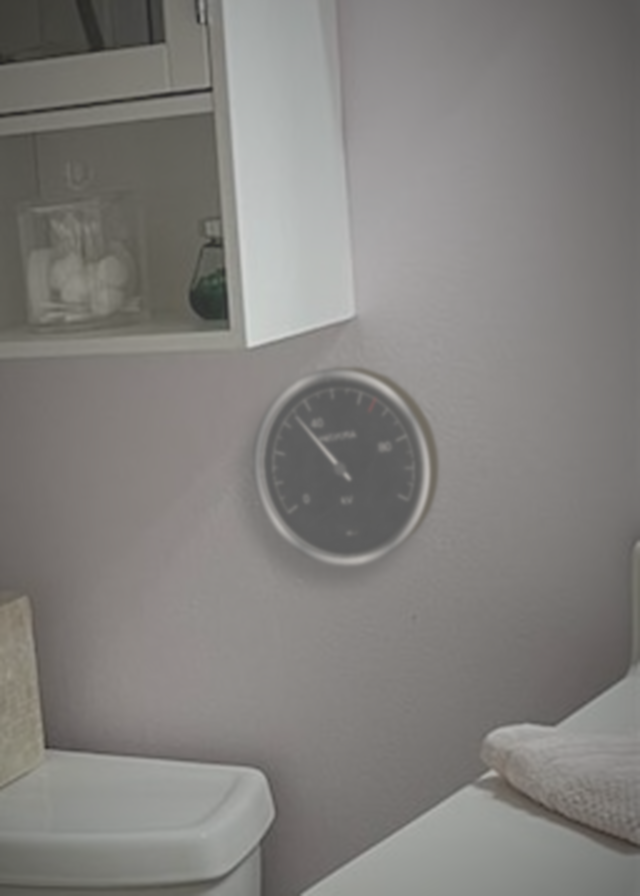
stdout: **35** kV
